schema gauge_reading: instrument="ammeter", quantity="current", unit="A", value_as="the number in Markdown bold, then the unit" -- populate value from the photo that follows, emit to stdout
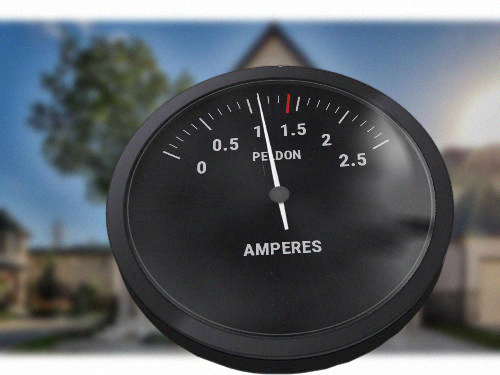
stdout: **1.1** A
